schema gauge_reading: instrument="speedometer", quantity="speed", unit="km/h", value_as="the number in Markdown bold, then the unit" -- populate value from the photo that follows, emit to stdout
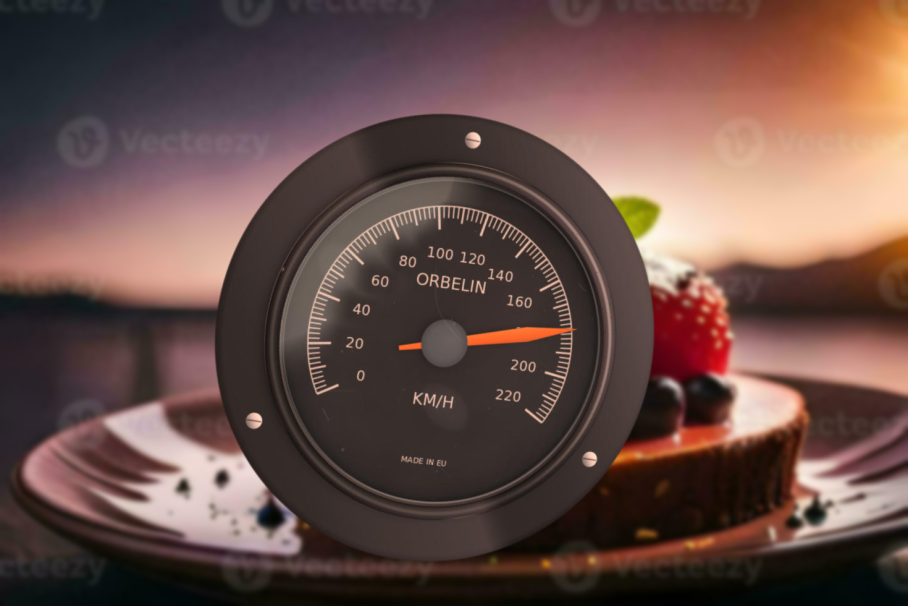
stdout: **180** km/h
